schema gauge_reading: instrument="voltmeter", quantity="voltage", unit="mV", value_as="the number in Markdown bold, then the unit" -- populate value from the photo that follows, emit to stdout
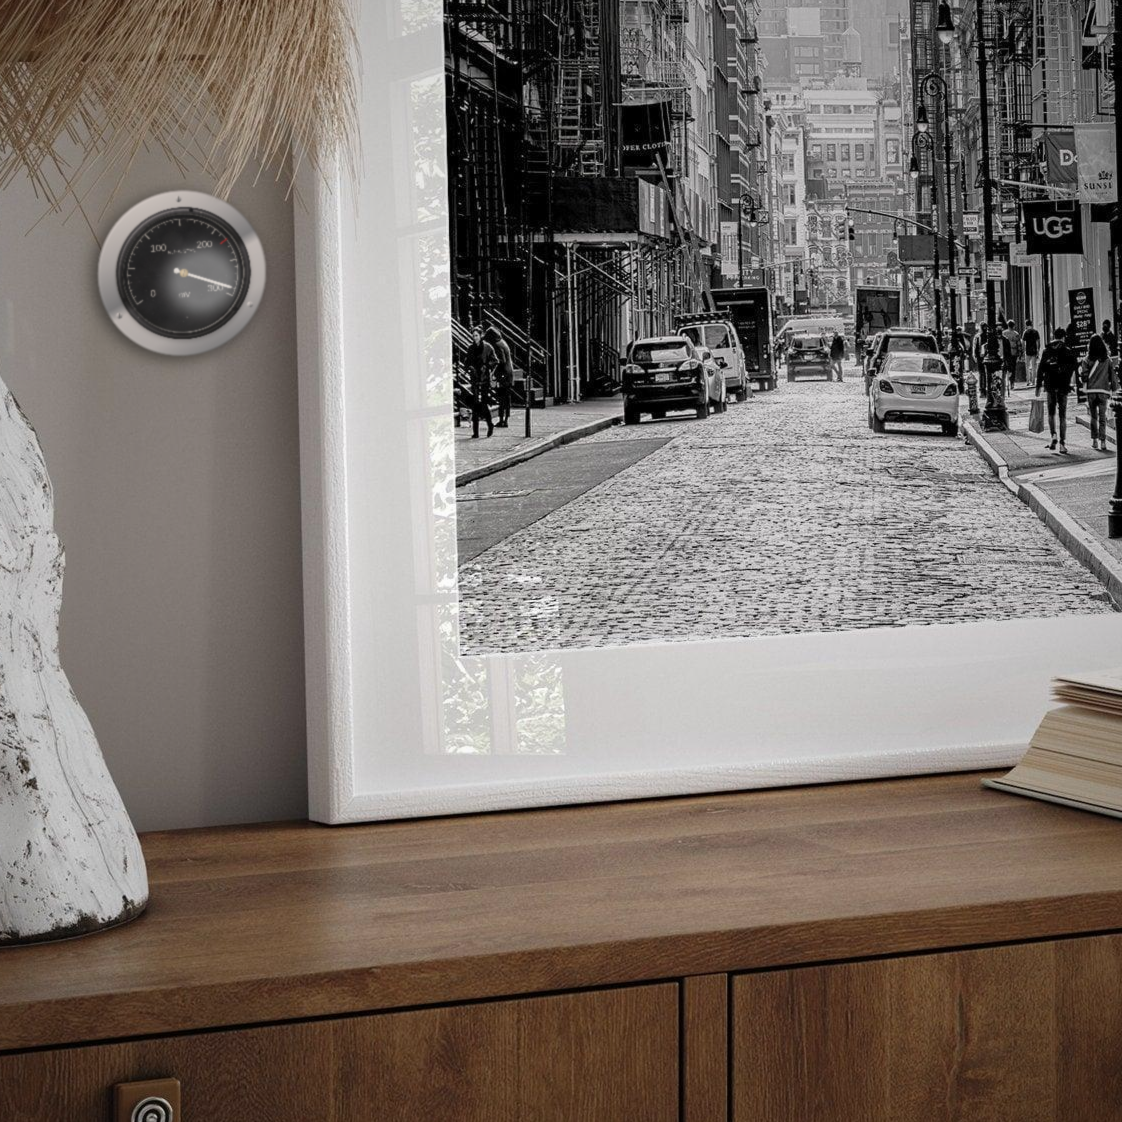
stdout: **290** mV
